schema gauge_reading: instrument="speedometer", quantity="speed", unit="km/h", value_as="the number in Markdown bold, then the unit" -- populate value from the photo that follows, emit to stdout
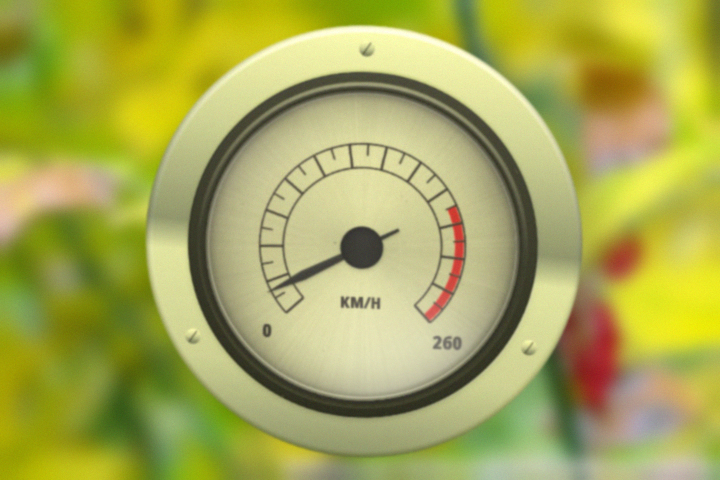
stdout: **15** km/h
